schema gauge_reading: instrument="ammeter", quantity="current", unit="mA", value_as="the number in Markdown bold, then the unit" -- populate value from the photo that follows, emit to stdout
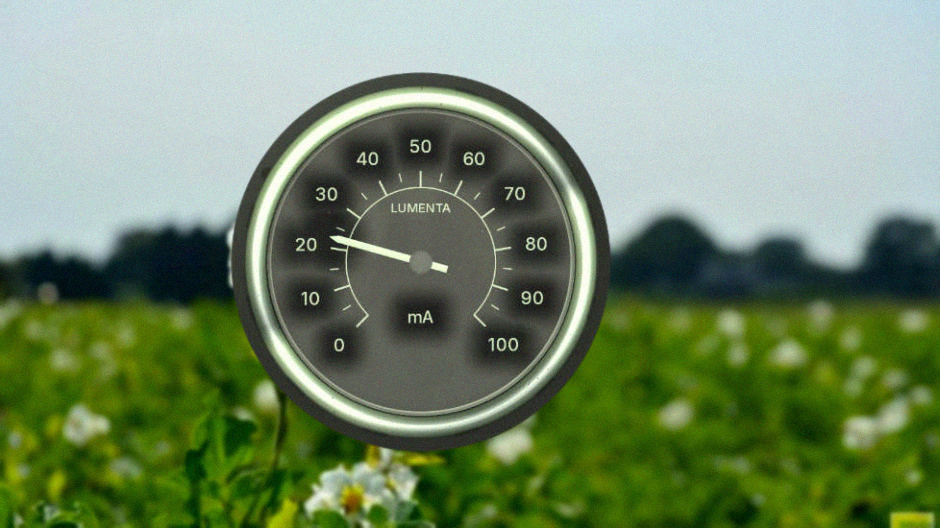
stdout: **22.5** mA
